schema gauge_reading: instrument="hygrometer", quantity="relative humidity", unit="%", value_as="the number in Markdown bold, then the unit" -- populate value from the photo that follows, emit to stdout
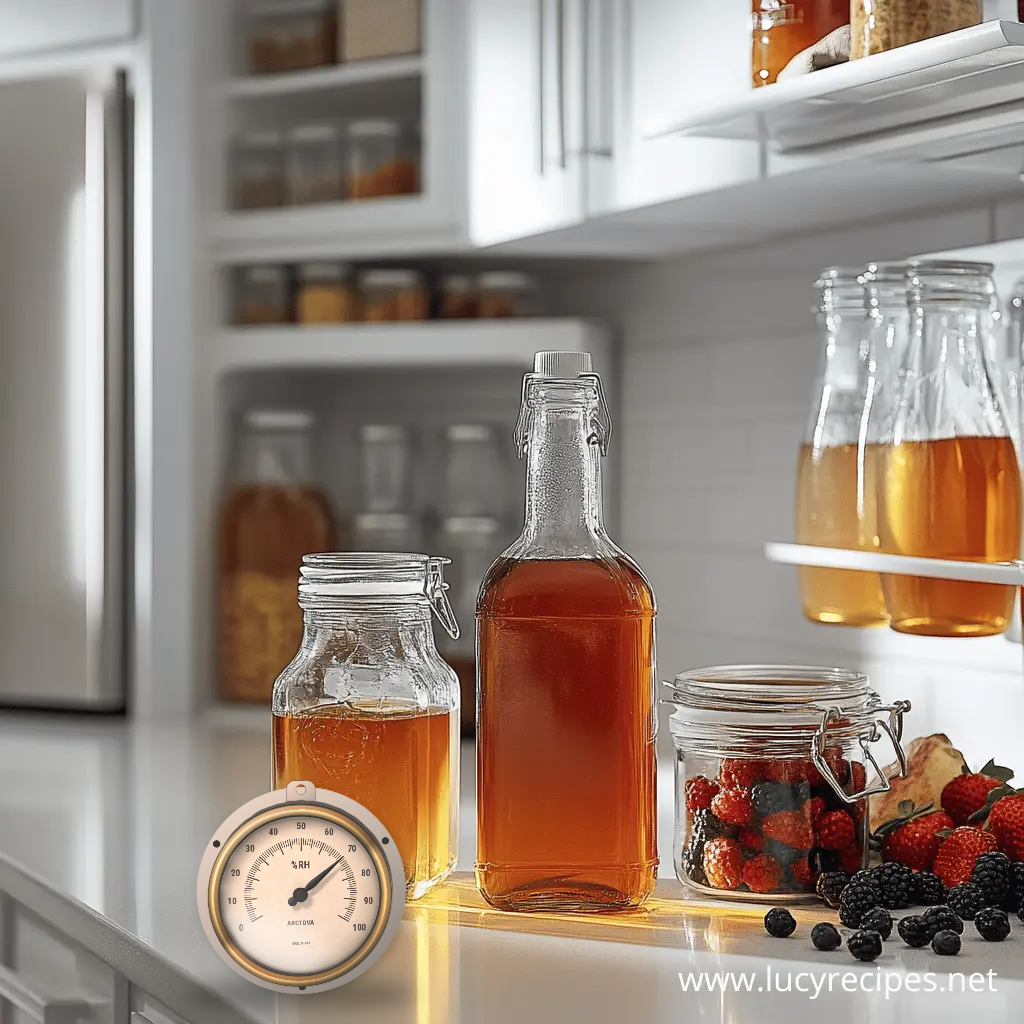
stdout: **70** %
